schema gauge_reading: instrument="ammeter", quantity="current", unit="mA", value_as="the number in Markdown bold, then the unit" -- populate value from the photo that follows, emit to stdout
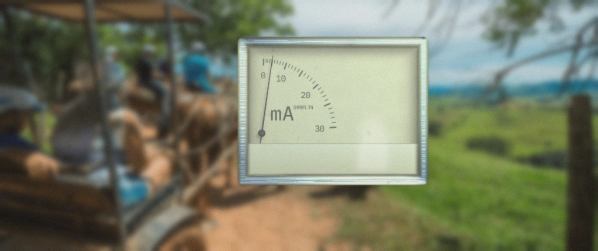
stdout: **5** mA
